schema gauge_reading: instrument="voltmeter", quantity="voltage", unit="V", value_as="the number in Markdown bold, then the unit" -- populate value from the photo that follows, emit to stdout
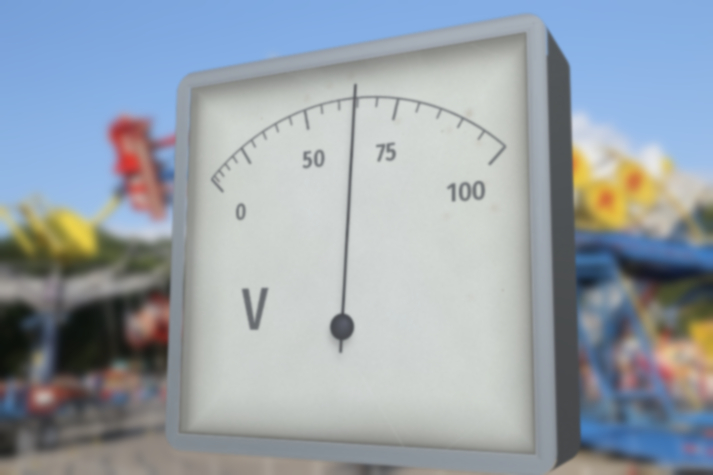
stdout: **65** V
